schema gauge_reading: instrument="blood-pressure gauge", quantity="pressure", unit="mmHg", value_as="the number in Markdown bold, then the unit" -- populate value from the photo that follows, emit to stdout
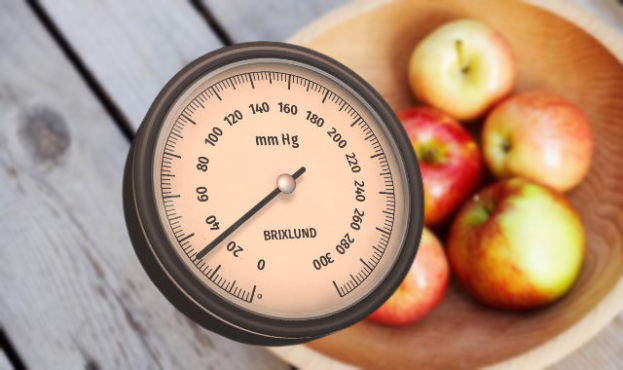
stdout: **30** mmHg
